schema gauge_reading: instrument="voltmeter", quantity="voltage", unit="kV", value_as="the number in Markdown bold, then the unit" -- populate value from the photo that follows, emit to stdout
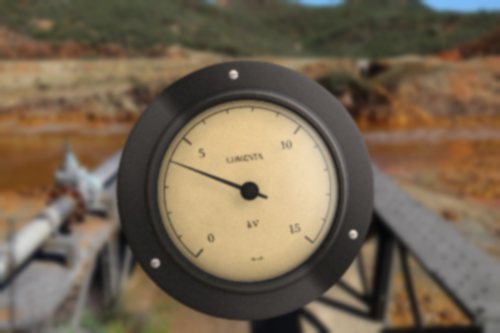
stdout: **4** kV
